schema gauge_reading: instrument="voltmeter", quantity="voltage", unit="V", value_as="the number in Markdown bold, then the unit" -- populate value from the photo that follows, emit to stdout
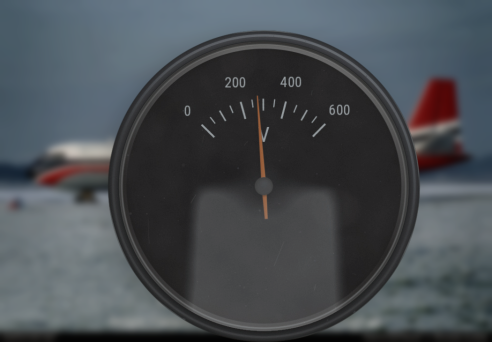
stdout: **275** V
